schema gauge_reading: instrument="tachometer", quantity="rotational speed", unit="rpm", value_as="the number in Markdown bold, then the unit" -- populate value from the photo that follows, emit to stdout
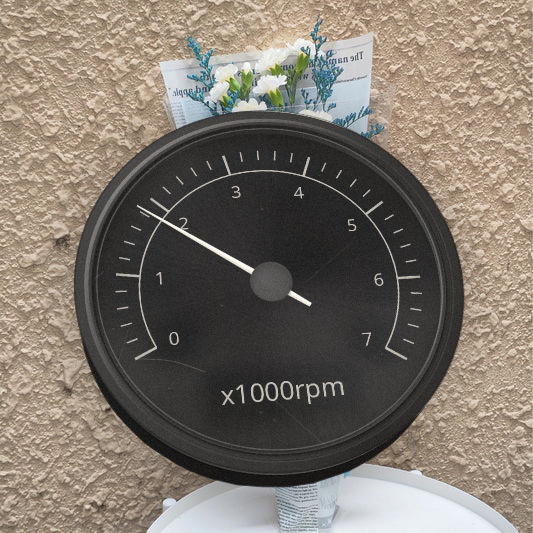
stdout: **1800** rpm
